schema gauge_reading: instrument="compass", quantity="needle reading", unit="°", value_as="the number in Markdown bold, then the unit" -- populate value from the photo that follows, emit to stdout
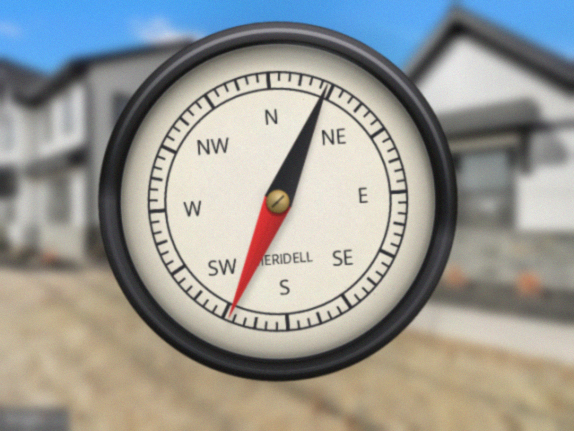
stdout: **207.5** °
